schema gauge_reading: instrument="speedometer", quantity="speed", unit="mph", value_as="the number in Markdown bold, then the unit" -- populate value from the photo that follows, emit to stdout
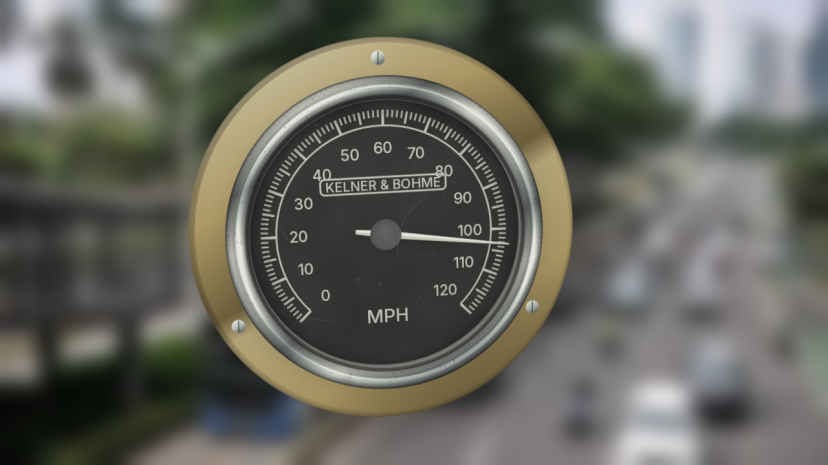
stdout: **103** mph
